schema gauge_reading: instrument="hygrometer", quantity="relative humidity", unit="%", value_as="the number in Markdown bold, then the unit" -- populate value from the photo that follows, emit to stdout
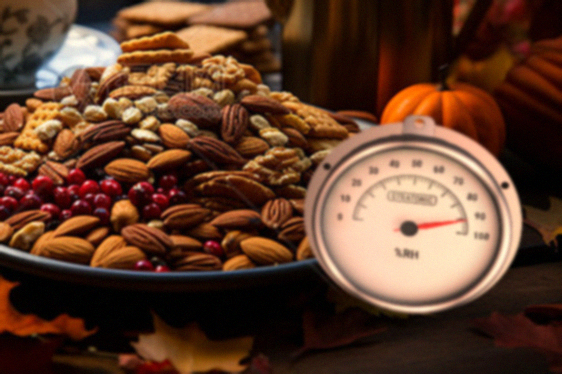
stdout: **90** %
